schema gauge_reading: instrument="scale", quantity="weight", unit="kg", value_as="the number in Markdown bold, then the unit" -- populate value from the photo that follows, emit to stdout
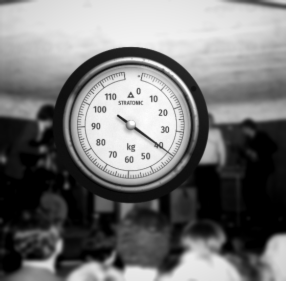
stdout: **40** kg
